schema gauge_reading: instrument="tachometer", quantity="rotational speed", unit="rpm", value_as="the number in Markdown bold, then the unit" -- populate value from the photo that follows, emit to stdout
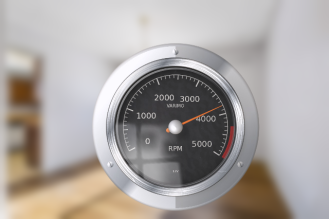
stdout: **3800** rpm
